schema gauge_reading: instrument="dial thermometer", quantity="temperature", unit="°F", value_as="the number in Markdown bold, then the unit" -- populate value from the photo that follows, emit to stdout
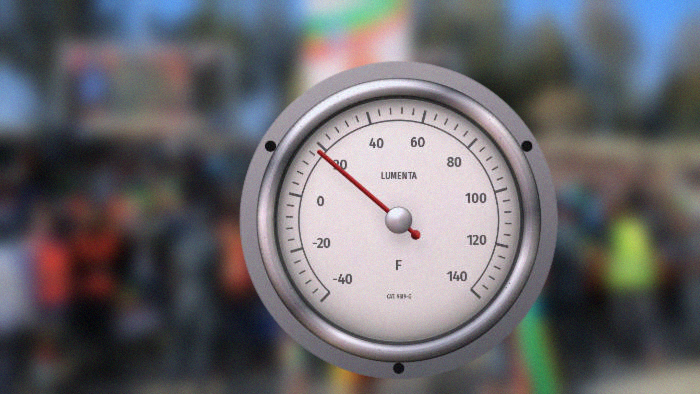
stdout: **18** °F
